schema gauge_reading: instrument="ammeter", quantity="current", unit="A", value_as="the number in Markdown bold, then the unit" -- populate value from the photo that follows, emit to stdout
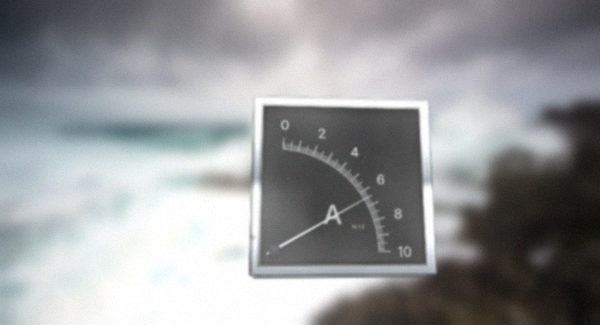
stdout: **6.5** A
